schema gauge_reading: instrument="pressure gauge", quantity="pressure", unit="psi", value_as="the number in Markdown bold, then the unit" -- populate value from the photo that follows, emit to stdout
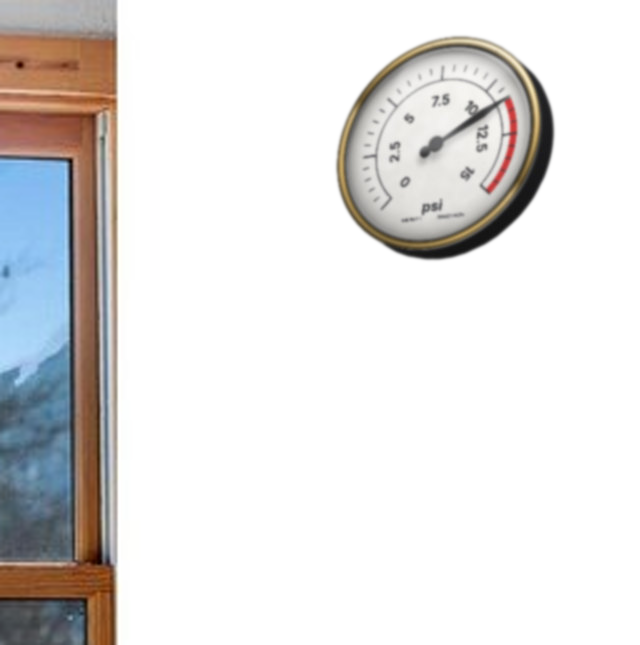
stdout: **11** psi
